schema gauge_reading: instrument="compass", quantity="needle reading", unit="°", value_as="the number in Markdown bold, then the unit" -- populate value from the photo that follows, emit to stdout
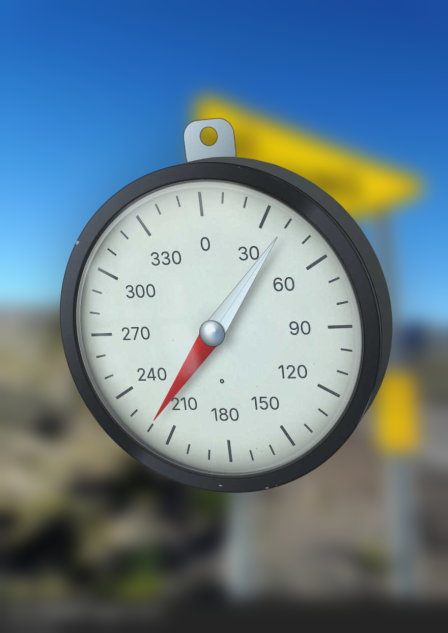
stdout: **220** °
